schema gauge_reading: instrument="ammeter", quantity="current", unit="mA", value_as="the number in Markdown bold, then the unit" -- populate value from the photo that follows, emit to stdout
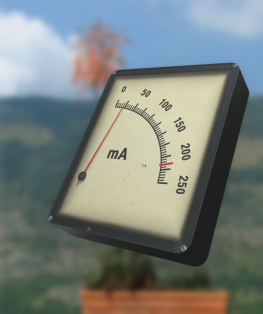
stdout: **25** mA
